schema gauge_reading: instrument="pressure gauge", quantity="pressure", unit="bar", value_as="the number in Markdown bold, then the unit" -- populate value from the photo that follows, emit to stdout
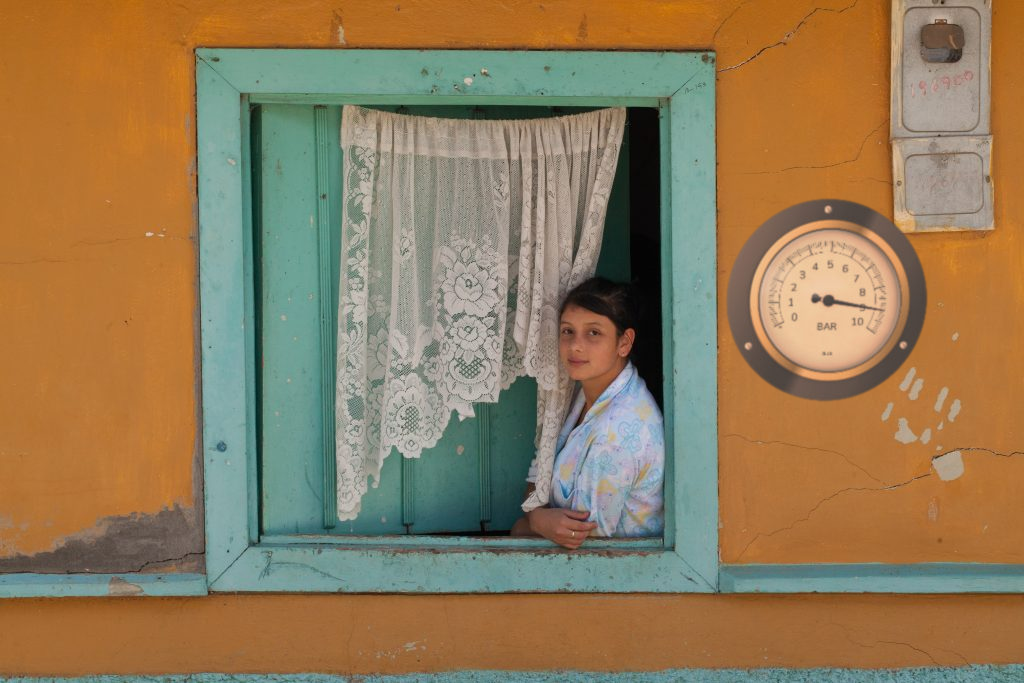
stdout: **9** bar
